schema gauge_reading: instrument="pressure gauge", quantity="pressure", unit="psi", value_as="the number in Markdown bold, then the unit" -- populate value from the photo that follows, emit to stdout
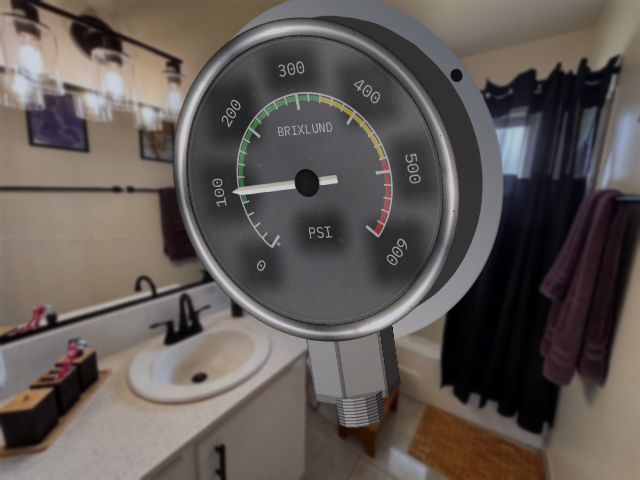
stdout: **100** psi
